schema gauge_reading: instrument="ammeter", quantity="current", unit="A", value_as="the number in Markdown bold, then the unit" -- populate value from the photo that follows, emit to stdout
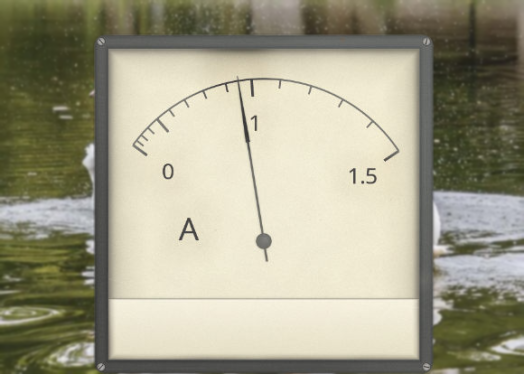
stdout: **0.95** A
